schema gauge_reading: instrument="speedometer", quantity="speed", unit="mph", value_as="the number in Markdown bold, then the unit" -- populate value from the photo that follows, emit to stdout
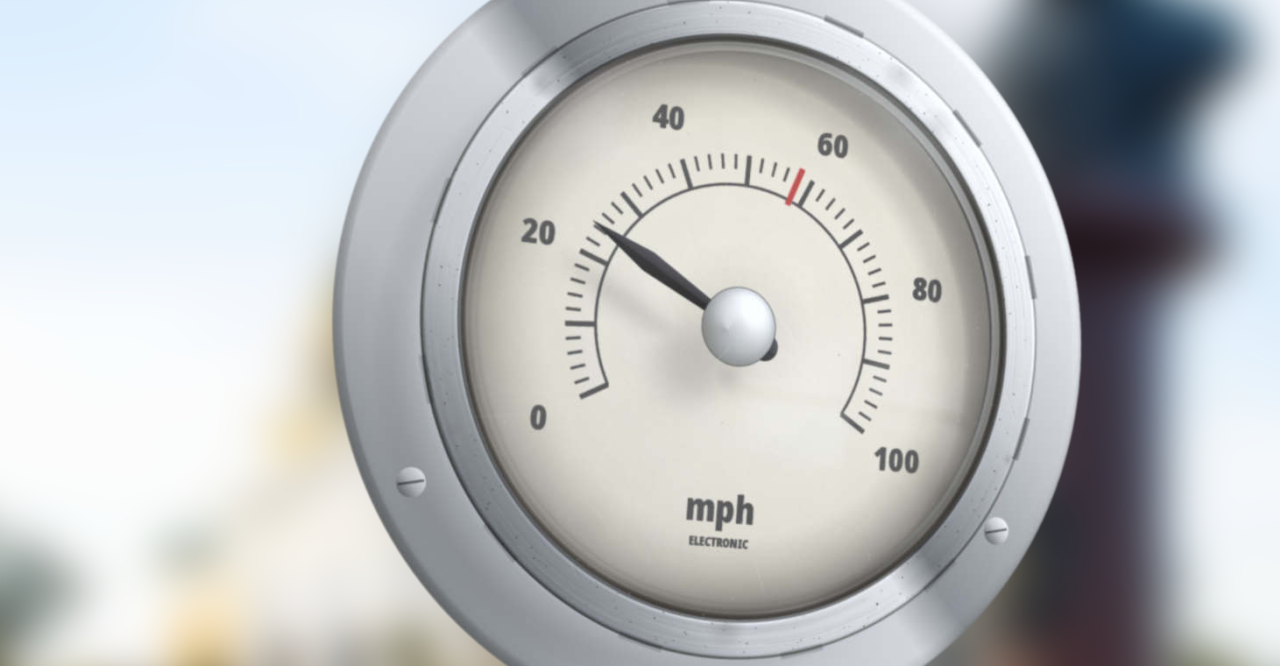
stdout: **24** mph
